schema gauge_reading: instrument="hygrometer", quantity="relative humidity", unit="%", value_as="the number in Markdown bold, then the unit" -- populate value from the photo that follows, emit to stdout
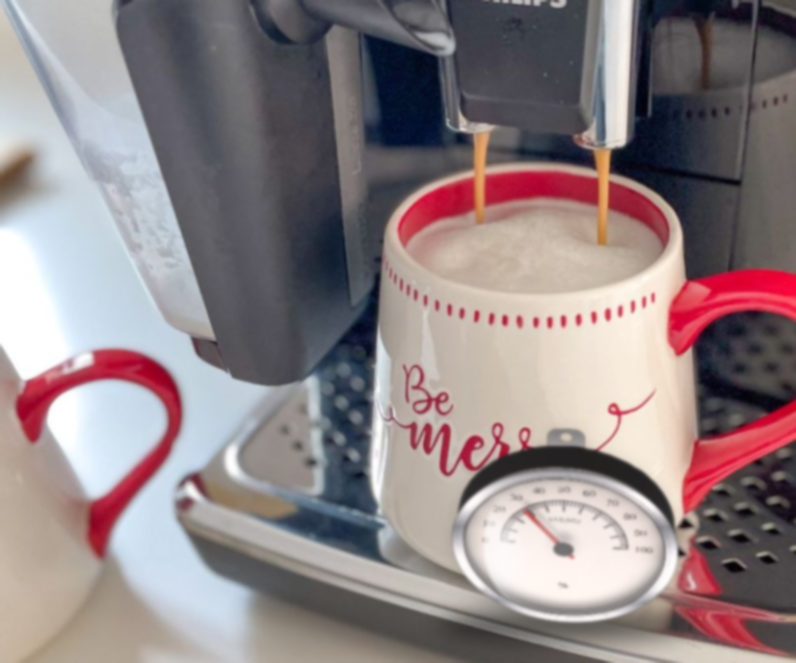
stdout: **30** %
